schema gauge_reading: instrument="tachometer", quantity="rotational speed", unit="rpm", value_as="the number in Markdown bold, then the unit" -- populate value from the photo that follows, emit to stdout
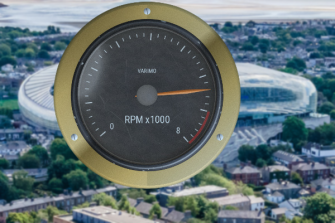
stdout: **6400** rpm
